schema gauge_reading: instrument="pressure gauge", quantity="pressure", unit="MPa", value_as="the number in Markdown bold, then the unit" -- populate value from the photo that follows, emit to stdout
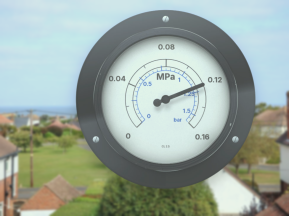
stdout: **0.12** MPa
